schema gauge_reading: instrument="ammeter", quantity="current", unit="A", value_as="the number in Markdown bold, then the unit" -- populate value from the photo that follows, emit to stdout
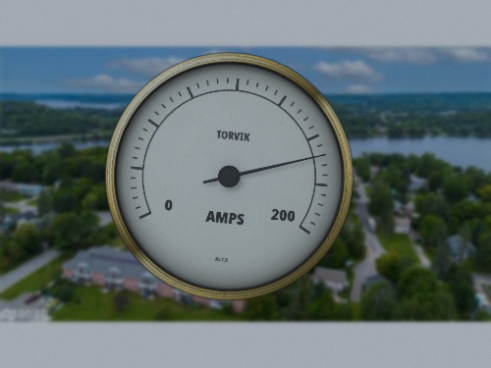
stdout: **160** A
